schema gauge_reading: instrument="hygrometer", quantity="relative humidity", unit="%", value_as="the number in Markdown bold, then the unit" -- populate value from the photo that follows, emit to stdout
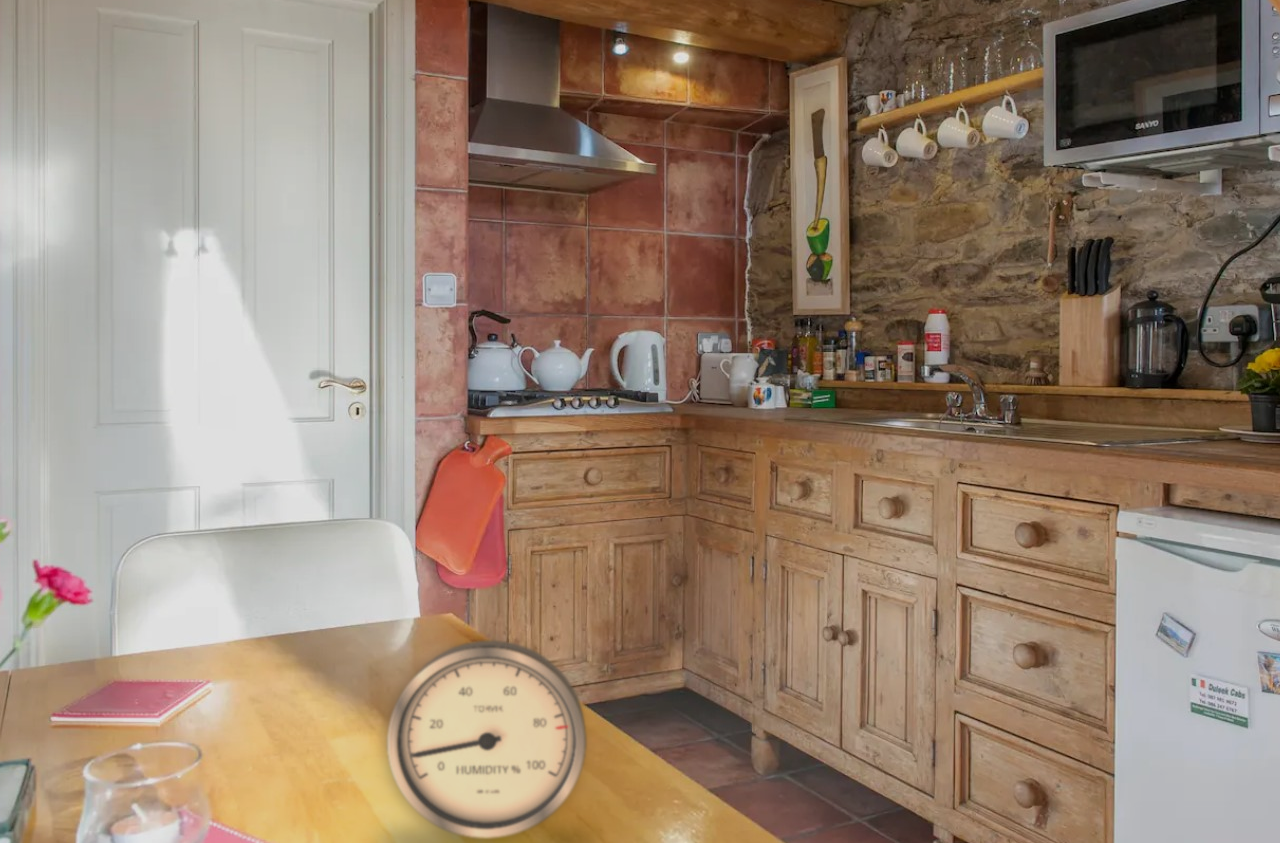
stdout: **8** %
